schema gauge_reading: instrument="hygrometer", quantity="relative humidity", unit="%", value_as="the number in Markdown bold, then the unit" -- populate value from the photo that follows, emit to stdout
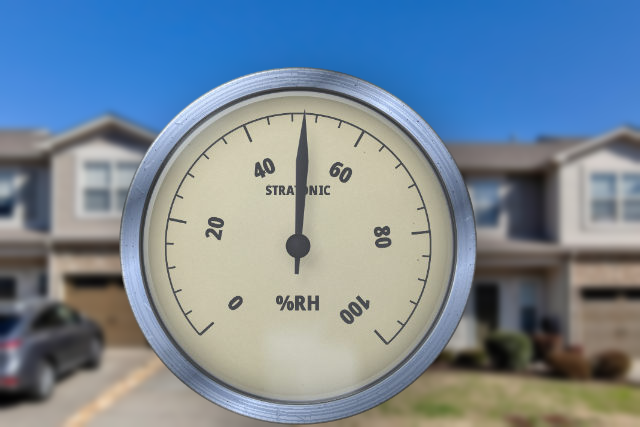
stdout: **50** %
